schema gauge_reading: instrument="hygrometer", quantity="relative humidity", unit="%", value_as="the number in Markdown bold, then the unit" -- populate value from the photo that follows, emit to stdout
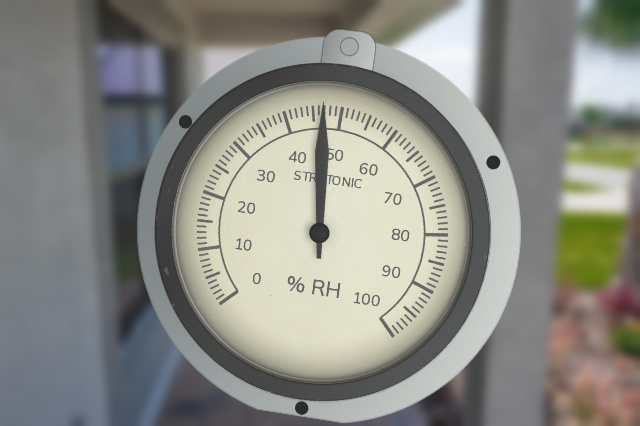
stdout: **47** %
